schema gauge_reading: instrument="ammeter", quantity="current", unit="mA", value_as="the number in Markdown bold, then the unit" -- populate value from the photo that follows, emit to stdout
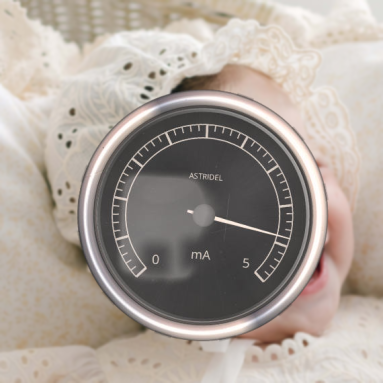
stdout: **4.4** mA
